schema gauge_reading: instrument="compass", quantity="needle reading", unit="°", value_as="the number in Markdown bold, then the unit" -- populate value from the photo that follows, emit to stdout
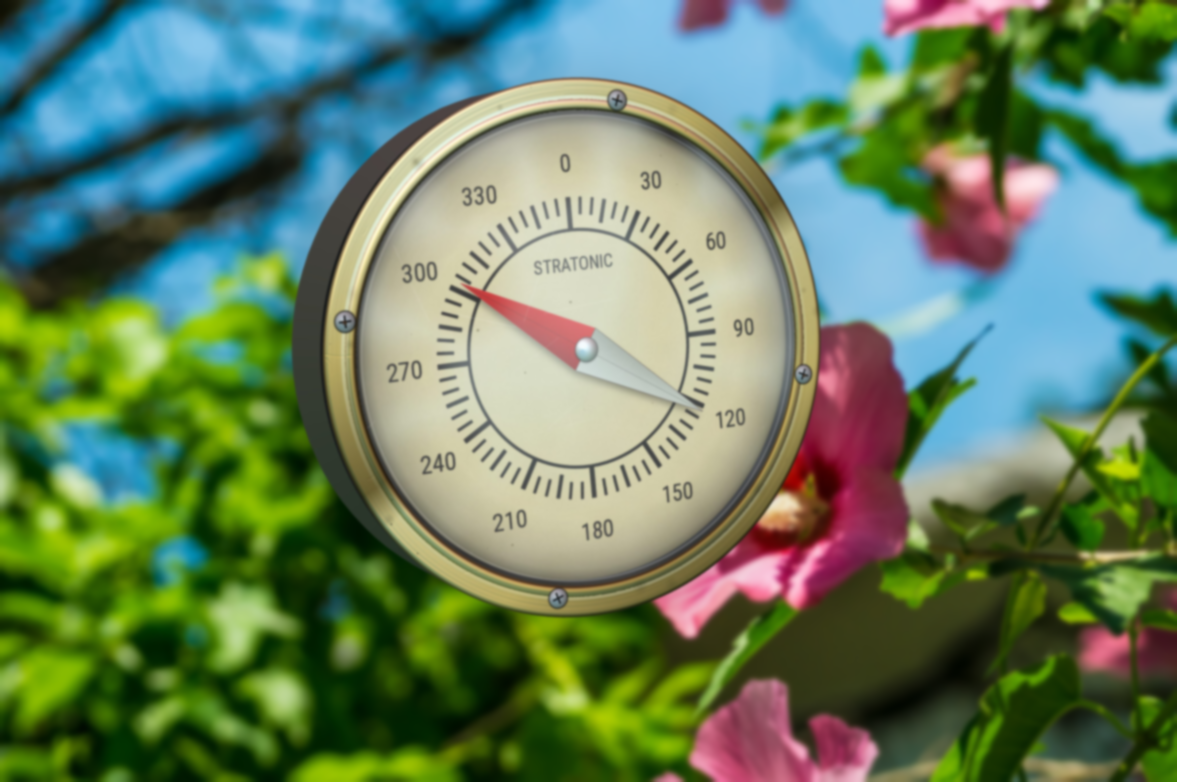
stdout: **302.5** °
